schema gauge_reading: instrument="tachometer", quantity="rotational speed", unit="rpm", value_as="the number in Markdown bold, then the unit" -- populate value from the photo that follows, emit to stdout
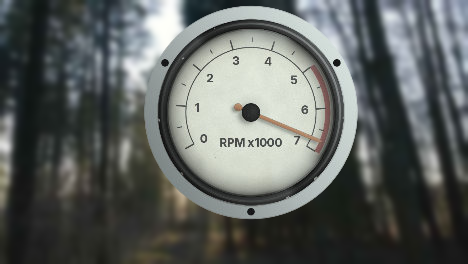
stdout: **6750** rpm
